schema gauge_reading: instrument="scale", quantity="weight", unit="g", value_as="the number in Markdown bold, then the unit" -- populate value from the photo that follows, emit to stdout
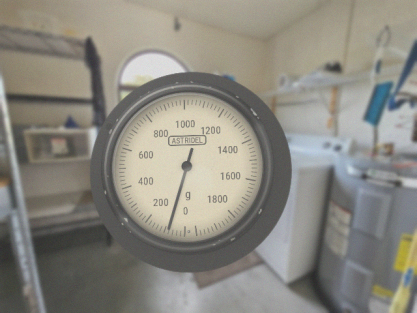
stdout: **80** g
